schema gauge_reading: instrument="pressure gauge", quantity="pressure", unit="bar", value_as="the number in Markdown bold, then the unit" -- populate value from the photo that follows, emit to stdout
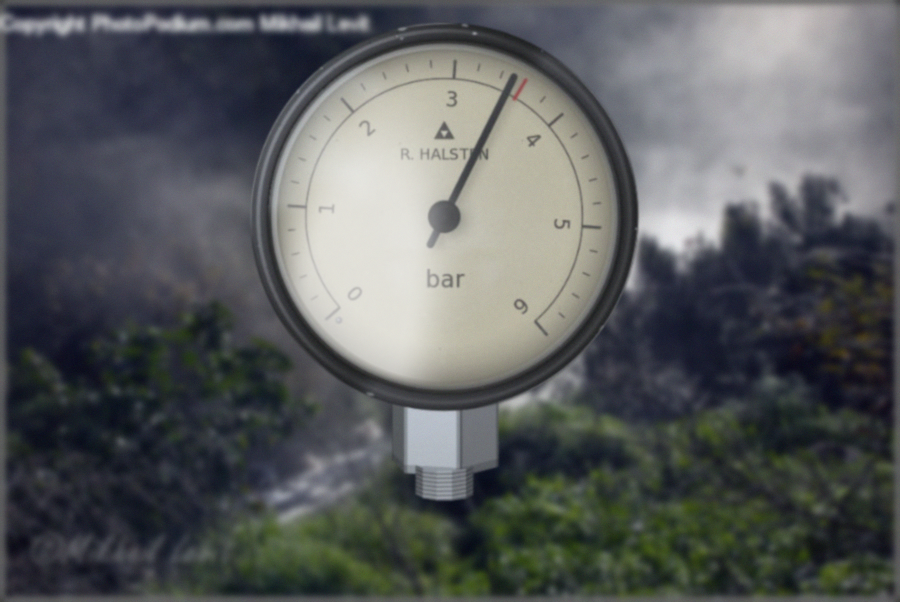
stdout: **3.5** bar
